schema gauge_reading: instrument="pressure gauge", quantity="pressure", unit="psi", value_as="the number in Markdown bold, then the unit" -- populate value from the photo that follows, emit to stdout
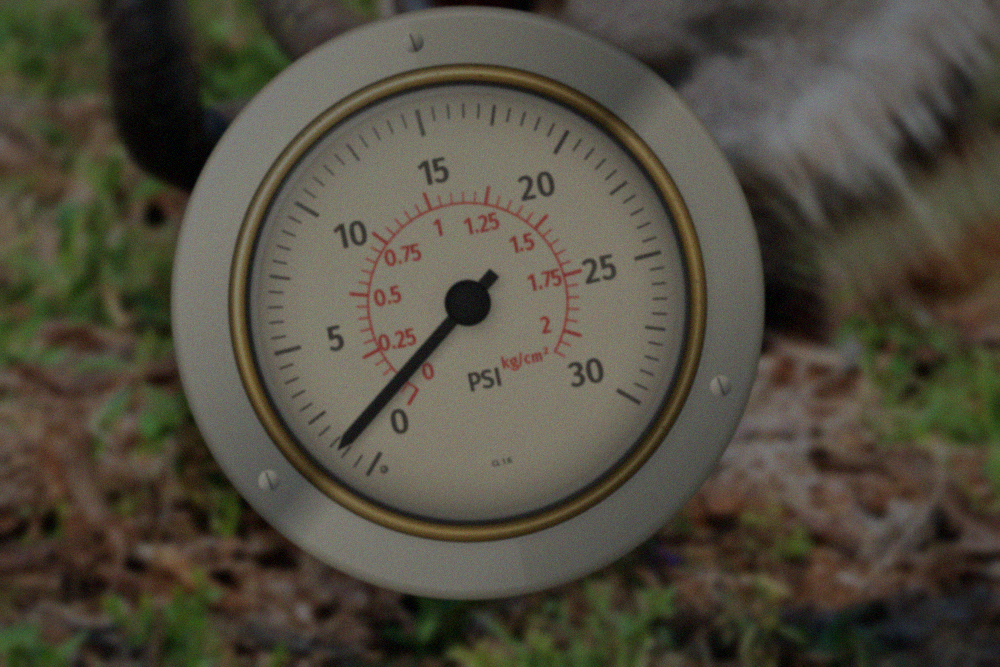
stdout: **1.25** psi
